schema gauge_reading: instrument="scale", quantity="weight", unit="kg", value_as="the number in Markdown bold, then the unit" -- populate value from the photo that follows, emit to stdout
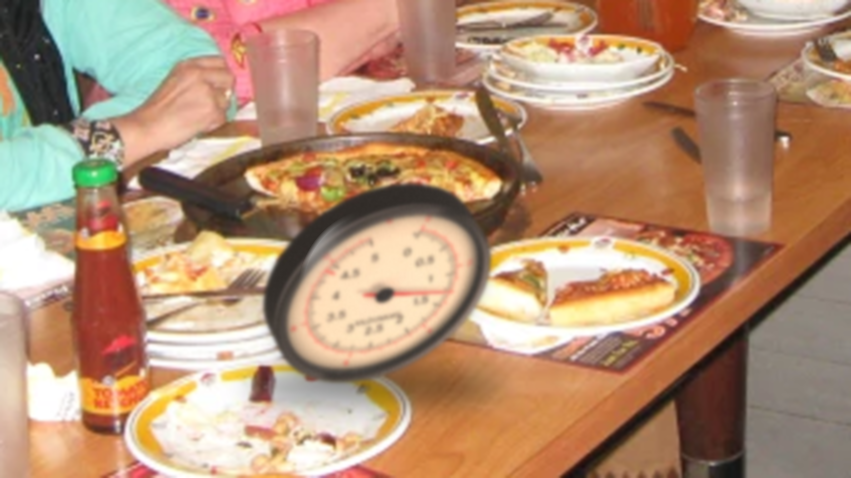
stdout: **1.25** kg
